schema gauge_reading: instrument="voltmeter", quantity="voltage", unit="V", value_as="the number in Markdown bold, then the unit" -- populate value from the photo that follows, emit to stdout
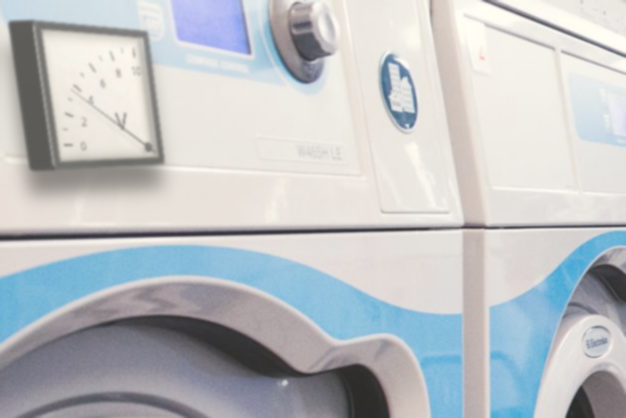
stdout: **3.5** V
